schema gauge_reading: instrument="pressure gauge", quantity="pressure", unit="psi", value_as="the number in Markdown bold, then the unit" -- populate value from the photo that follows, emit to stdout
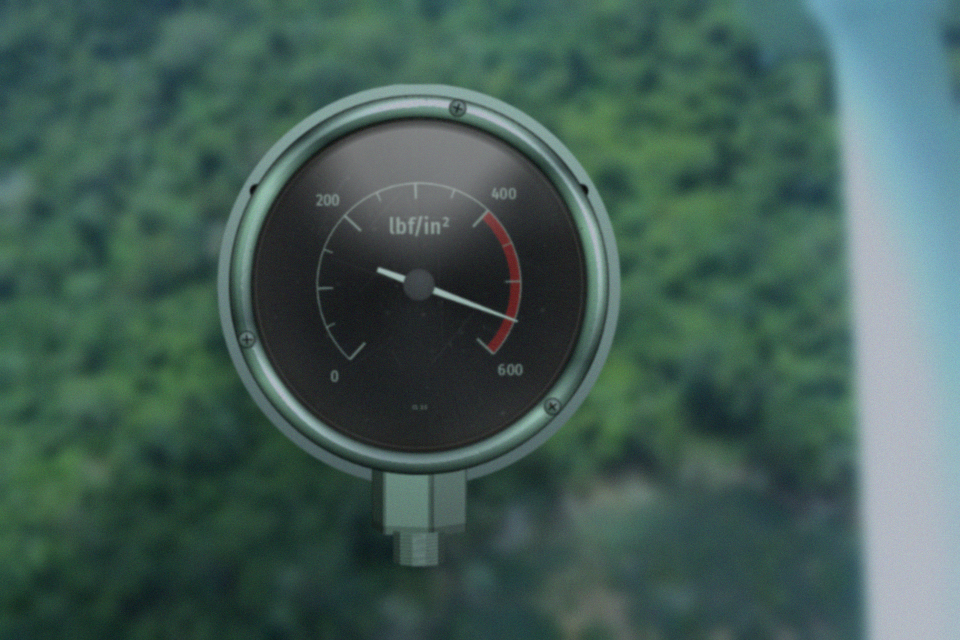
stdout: **550** psi
